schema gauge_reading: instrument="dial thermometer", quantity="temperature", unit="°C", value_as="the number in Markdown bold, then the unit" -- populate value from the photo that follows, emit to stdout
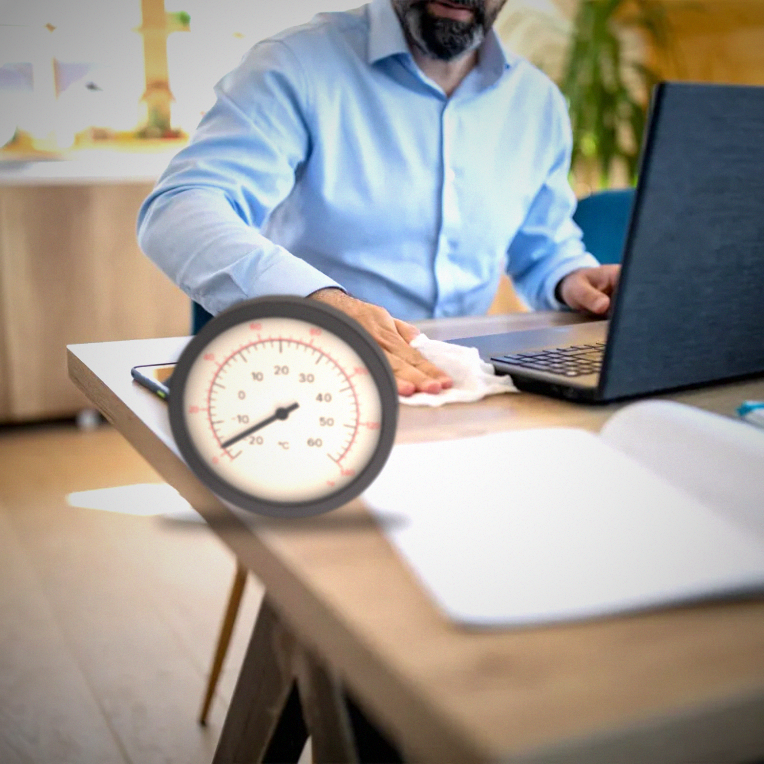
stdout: **-16** °C
